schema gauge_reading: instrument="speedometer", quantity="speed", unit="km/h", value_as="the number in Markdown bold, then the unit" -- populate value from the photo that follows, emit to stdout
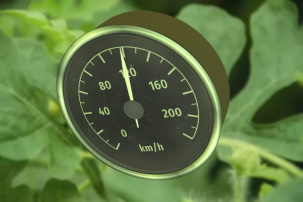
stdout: **120** km/h
